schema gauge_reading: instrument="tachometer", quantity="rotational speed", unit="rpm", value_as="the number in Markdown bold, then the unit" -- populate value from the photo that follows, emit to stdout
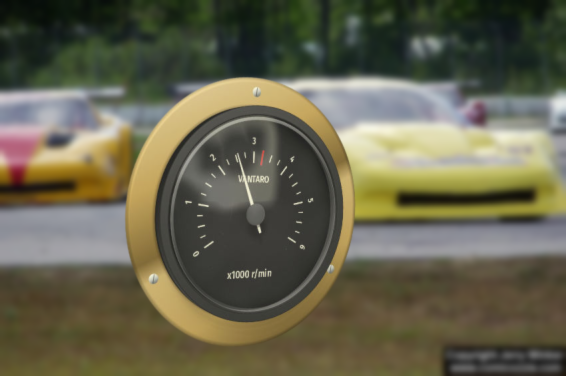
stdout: **2500** rpm
